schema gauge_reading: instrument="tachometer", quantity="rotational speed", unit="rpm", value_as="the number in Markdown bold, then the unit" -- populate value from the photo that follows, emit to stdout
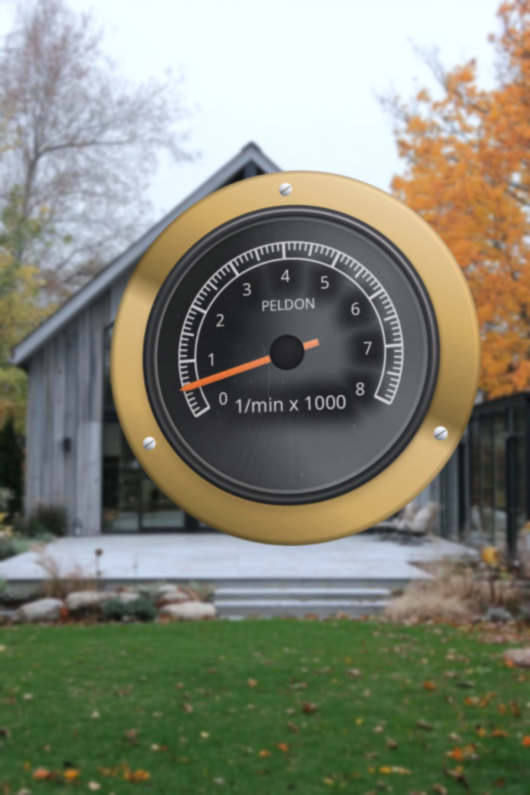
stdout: **500** rpm
